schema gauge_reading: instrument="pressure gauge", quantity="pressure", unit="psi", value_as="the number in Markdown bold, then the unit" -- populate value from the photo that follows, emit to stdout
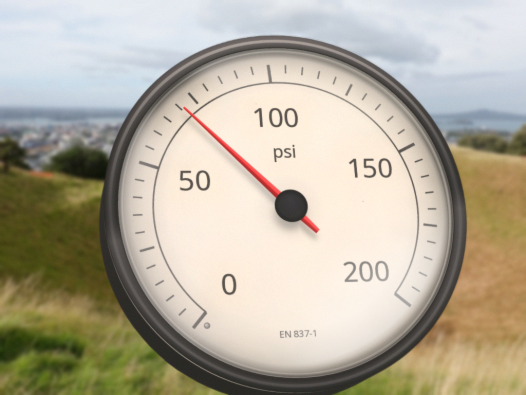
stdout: **70** psi
